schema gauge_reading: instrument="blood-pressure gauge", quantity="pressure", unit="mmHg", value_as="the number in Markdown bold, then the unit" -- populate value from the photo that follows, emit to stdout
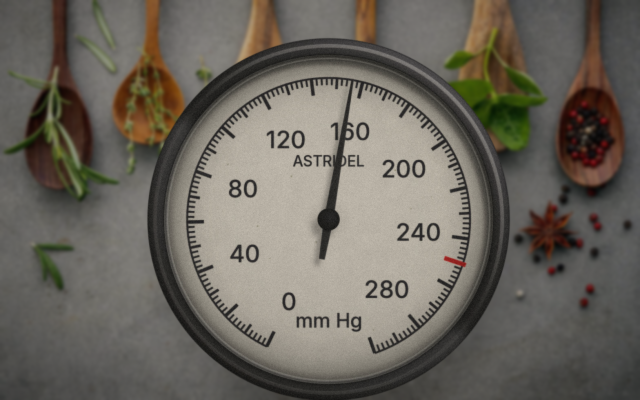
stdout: **156** mmHg
